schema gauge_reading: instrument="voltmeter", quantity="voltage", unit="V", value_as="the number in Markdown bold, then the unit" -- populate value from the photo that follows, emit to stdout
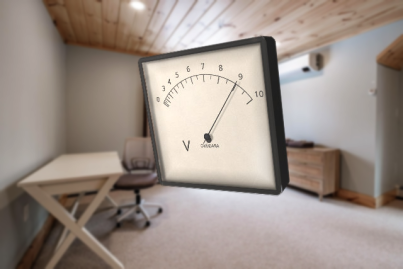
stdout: **9** V
